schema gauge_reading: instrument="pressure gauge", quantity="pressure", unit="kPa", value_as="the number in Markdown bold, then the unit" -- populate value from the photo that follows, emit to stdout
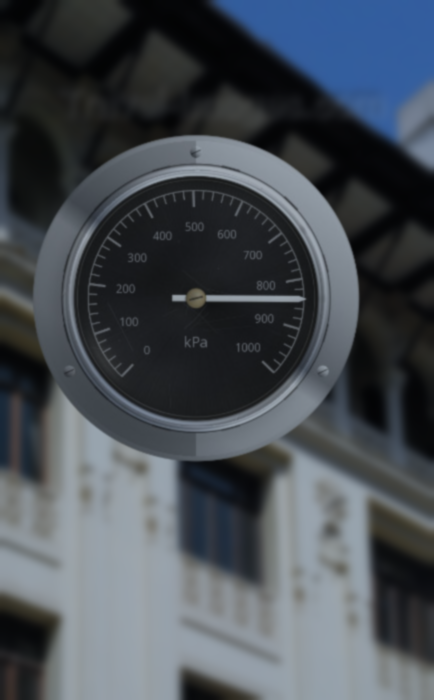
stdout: **840** kPa
